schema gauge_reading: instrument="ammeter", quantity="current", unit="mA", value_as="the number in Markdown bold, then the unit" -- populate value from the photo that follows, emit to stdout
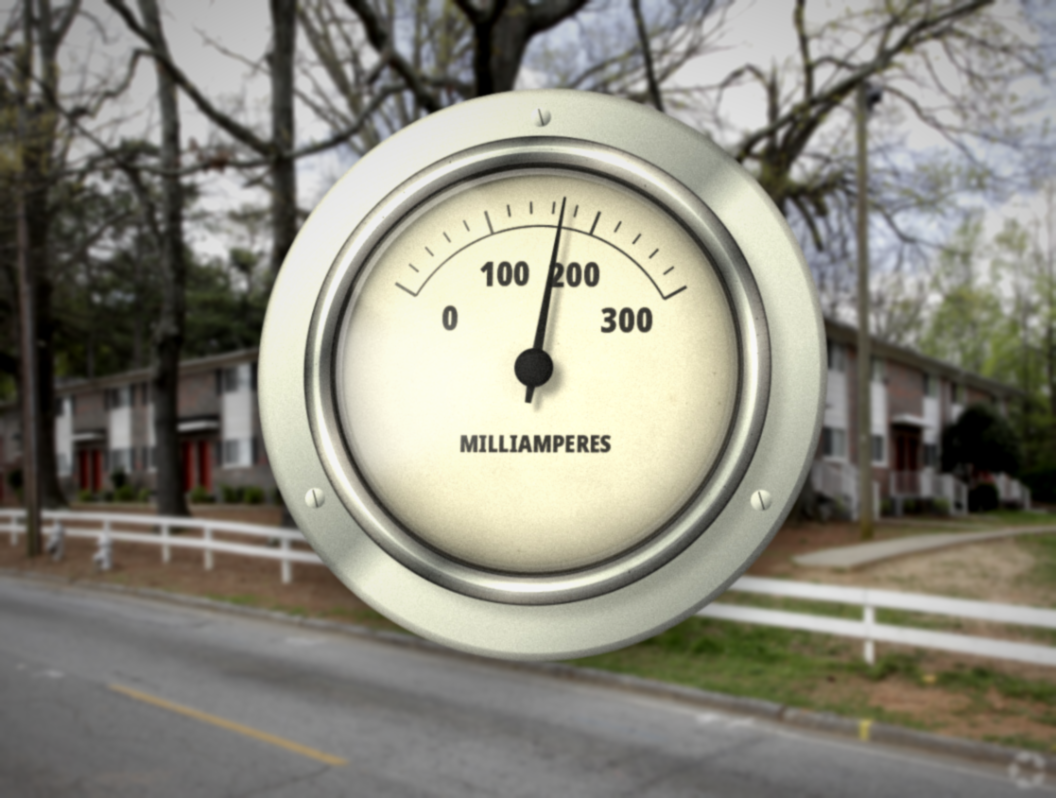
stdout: **170** mA
